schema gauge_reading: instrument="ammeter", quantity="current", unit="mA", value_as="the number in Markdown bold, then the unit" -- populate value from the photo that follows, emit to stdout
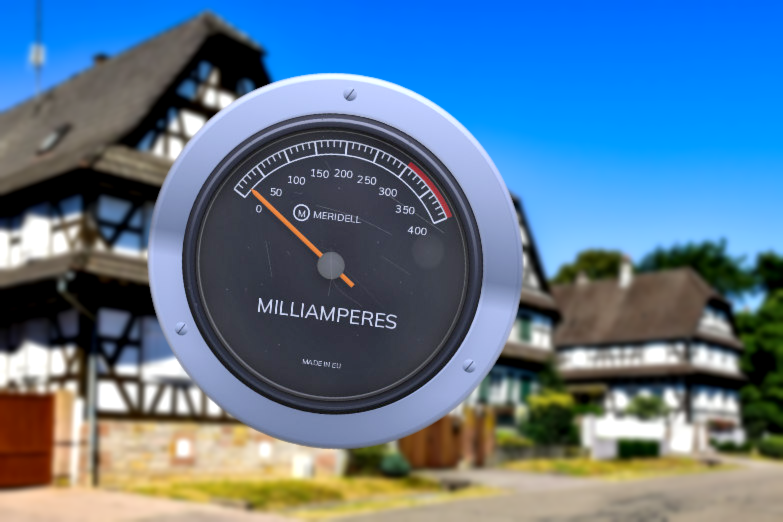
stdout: **20** mA
